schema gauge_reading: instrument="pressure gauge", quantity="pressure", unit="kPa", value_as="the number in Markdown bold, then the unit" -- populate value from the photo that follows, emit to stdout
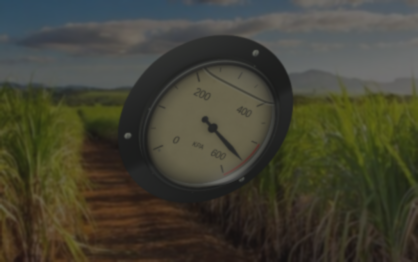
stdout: **550** kPa
